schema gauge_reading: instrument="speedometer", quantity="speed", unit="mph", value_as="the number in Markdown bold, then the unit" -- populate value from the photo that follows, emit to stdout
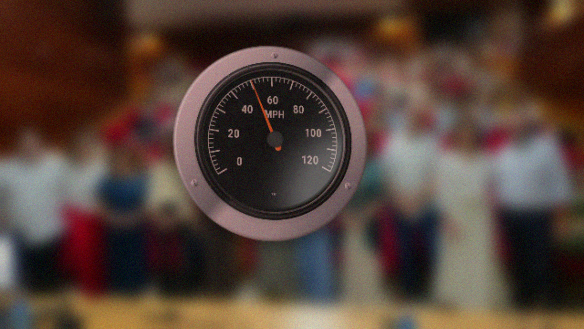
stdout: **50** mph
